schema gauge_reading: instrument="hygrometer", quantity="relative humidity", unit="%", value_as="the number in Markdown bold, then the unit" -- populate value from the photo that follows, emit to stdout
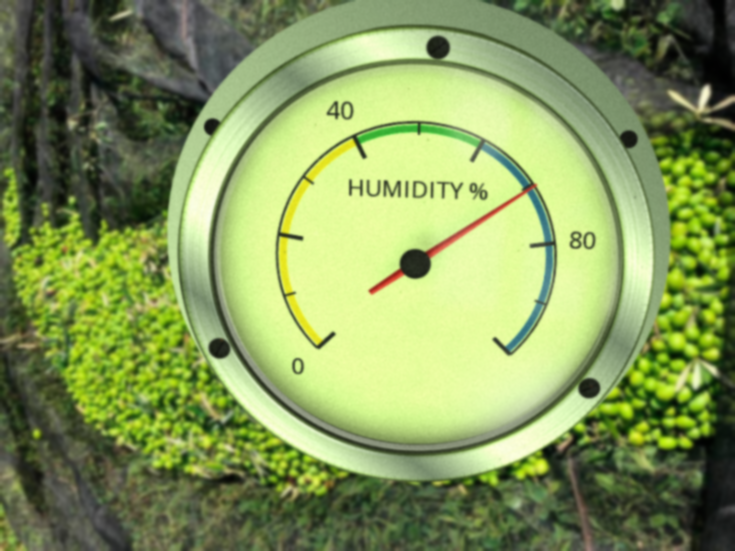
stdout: **70** %
